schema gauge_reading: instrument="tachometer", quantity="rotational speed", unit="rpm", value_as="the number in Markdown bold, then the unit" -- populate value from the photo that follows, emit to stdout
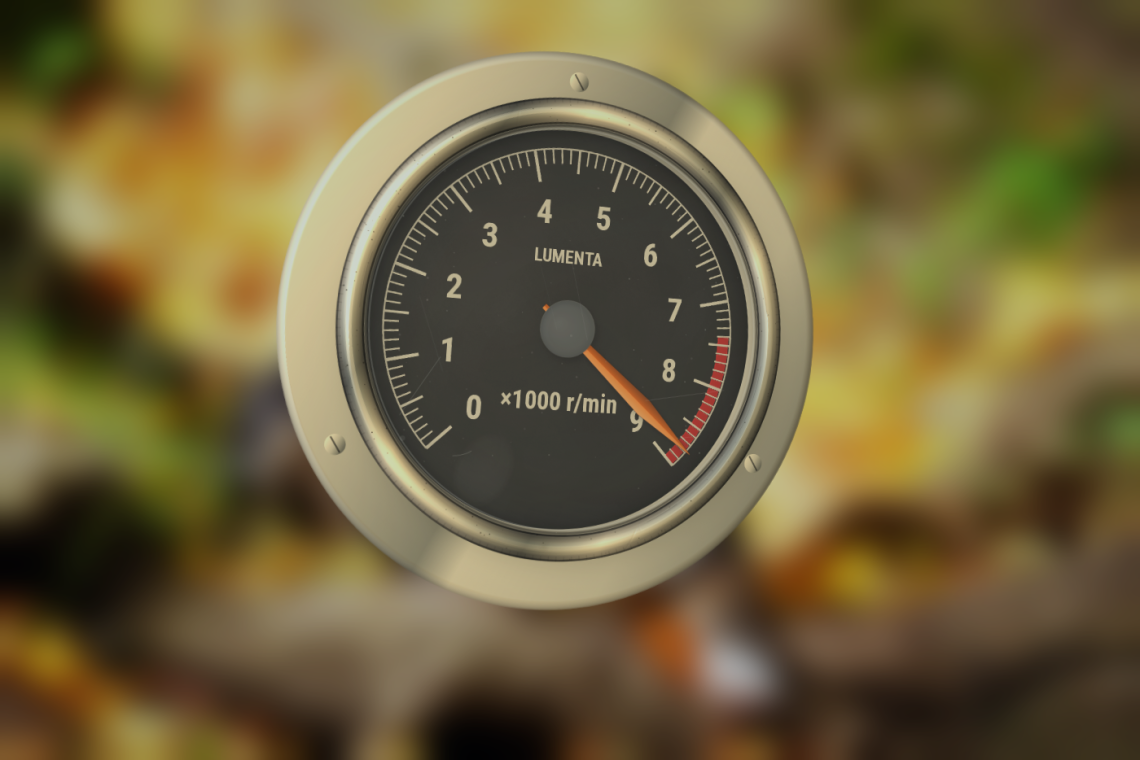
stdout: **8800** rpm
